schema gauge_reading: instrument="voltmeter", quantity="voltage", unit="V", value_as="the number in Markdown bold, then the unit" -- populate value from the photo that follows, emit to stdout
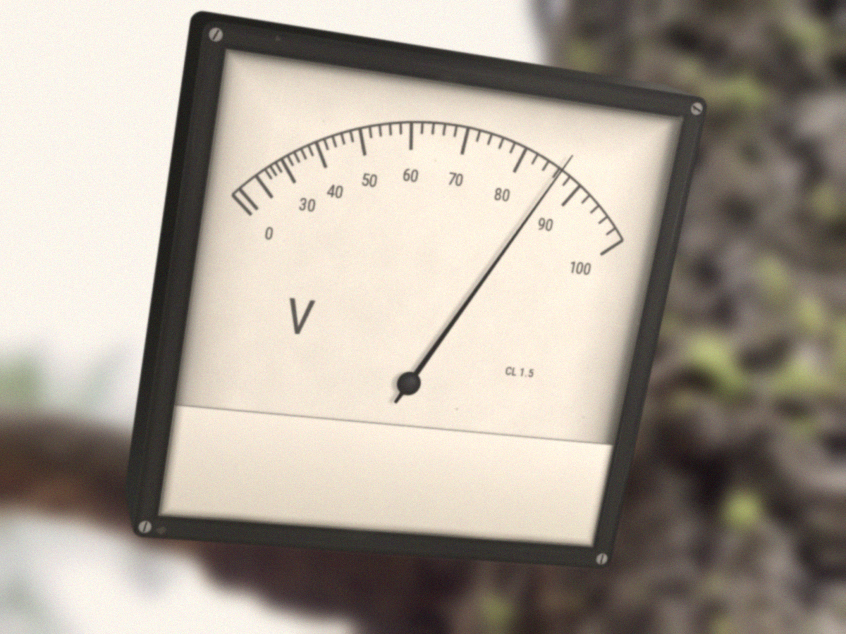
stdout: **86** V
